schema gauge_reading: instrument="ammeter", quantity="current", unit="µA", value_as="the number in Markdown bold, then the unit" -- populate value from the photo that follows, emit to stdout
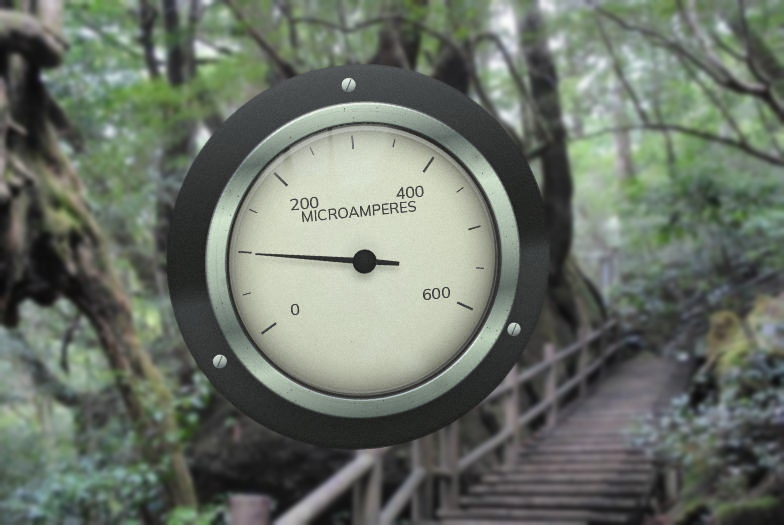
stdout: **100** µA
